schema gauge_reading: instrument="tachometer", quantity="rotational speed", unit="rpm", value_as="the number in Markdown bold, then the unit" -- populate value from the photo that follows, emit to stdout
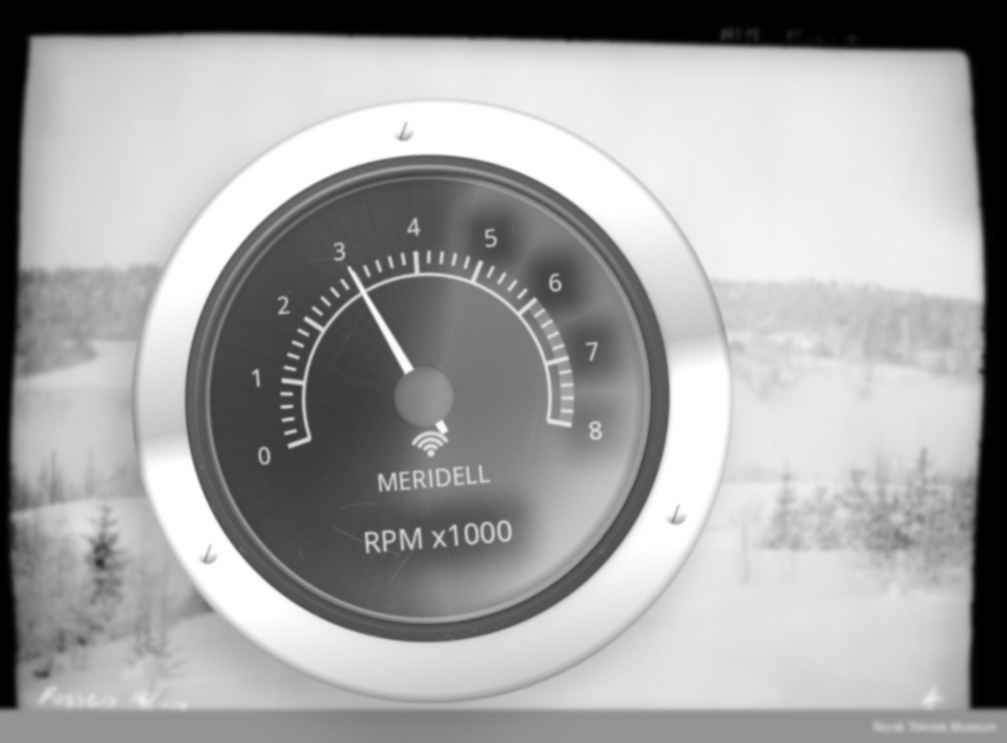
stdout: **3000** rpm
